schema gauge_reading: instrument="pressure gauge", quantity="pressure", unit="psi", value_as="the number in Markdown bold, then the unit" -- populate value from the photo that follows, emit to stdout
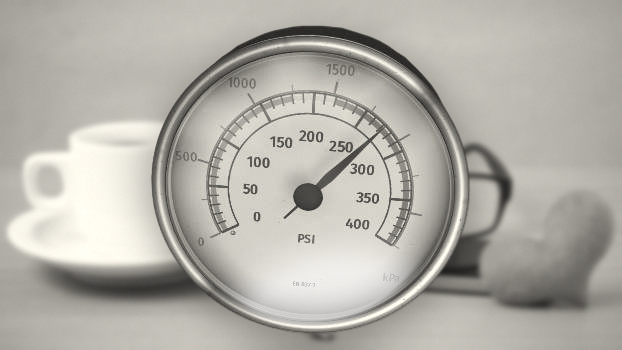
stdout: **270** psi
